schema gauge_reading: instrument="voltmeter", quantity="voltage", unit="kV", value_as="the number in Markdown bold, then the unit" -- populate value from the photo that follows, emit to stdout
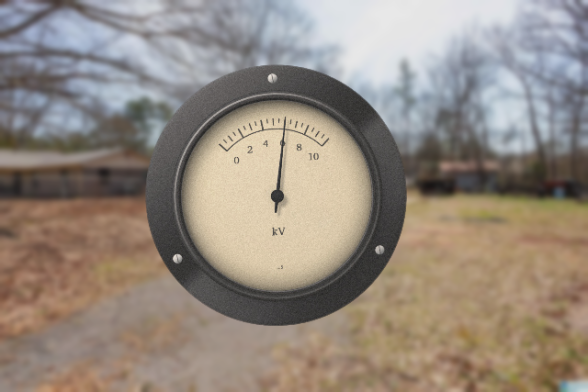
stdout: **6** kV
